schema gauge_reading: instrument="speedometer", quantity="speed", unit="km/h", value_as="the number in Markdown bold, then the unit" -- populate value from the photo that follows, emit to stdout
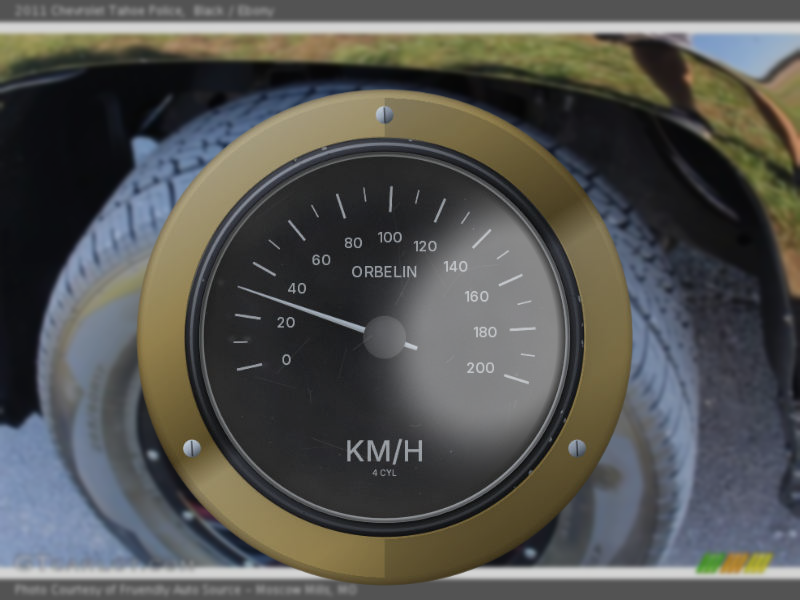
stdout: **30** km/h
